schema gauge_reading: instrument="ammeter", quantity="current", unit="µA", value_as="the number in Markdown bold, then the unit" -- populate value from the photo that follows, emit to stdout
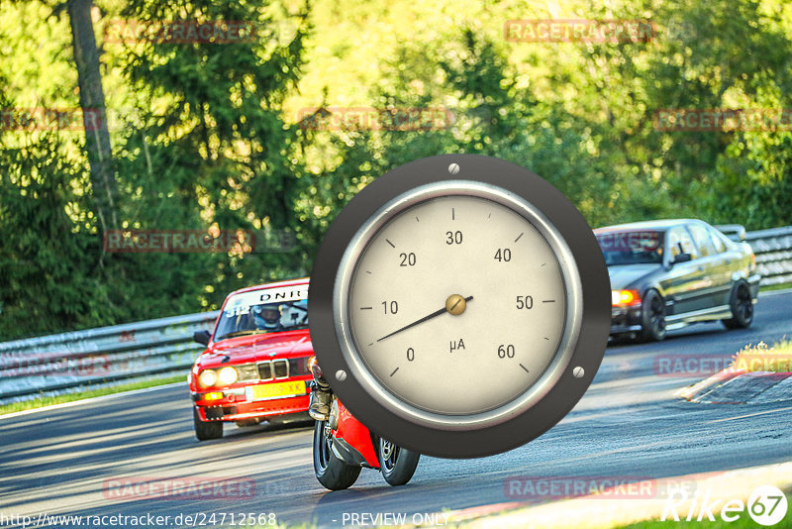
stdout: **5** µA
